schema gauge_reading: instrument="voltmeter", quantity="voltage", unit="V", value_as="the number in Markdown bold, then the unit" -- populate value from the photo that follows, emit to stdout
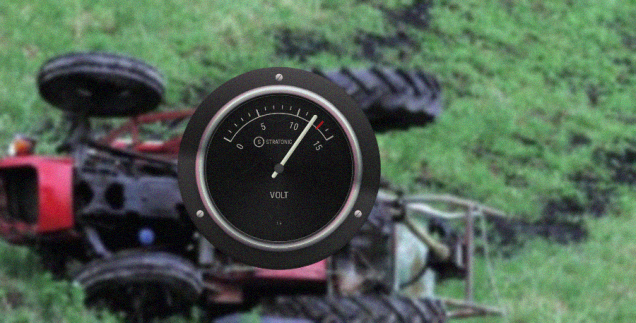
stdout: **12** V
